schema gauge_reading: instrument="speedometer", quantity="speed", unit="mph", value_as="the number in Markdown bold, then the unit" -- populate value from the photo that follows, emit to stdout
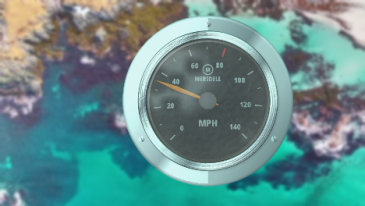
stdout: **35** mph
